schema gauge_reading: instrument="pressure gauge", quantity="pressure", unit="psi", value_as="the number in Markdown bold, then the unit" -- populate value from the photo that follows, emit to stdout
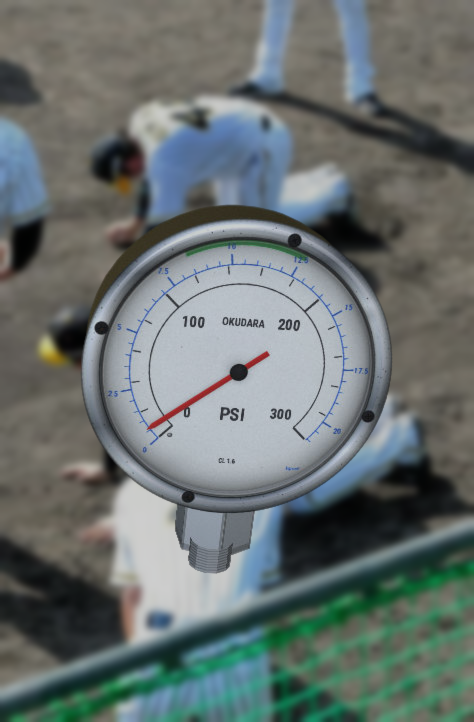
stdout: **10** psi
